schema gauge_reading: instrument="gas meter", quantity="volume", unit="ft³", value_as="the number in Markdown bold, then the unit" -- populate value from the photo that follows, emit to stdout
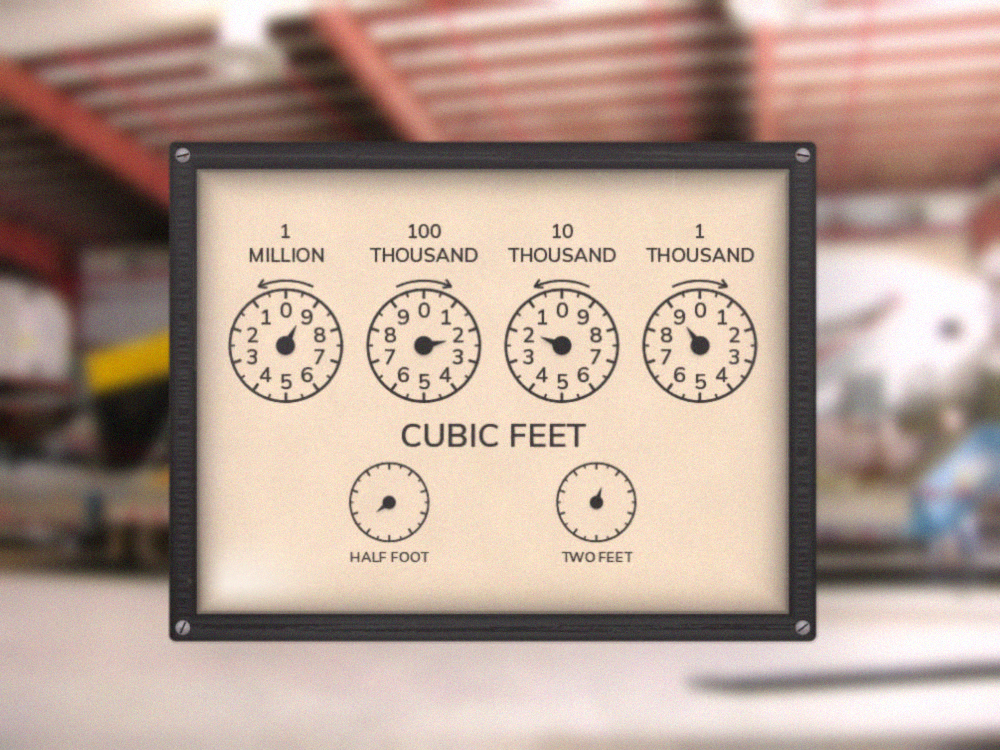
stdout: **921900** ft³
